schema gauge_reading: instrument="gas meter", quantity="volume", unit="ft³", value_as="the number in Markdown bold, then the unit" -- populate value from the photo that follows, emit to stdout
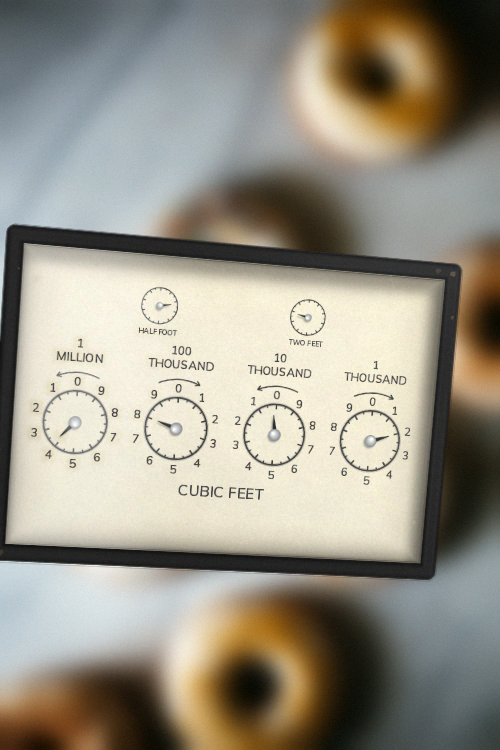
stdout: **380200** ft³
